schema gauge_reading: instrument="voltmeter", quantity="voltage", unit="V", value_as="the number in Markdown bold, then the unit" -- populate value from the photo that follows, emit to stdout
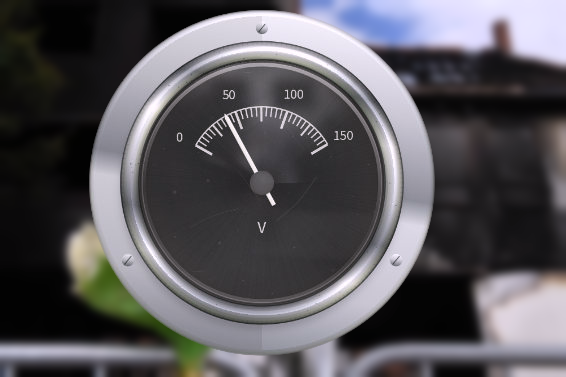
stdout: **40** V
